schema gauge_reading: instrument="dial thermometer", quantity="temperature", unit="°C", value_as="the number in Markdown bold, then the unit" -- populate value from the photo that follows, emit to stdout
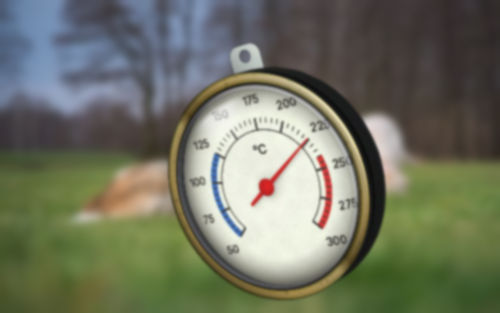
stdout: **225** °C
